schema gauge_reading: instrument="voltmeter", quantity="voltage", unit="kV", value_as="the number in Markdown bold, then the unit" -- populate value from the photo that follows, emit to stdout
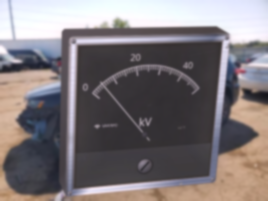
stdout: **5** kV
